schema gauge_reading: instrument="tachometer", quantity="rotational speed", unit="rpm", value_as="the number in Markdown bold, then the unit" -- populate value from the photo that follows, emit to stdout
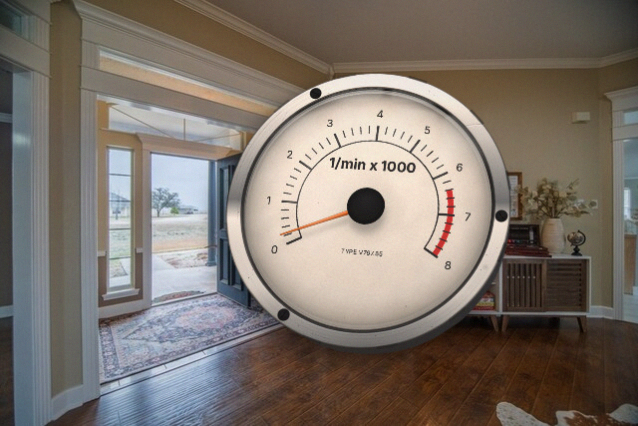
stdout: **200** rpm
